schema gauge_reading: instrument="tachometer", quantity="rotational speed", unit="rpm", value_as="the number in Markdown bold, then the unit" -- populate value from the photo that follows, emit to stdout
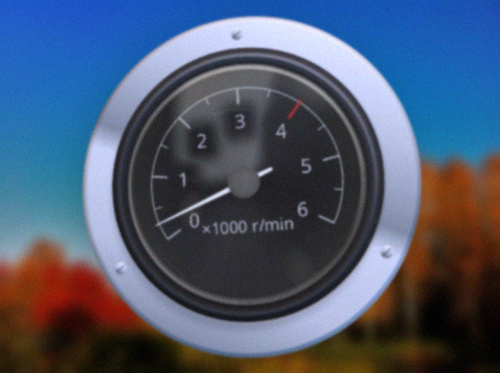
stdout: **250** rpm
